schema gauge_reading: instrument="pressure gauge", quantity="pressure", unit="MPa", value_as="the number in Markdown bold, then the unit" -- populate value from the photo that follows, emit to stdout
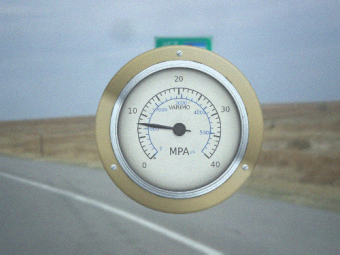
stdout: **8** MPa
